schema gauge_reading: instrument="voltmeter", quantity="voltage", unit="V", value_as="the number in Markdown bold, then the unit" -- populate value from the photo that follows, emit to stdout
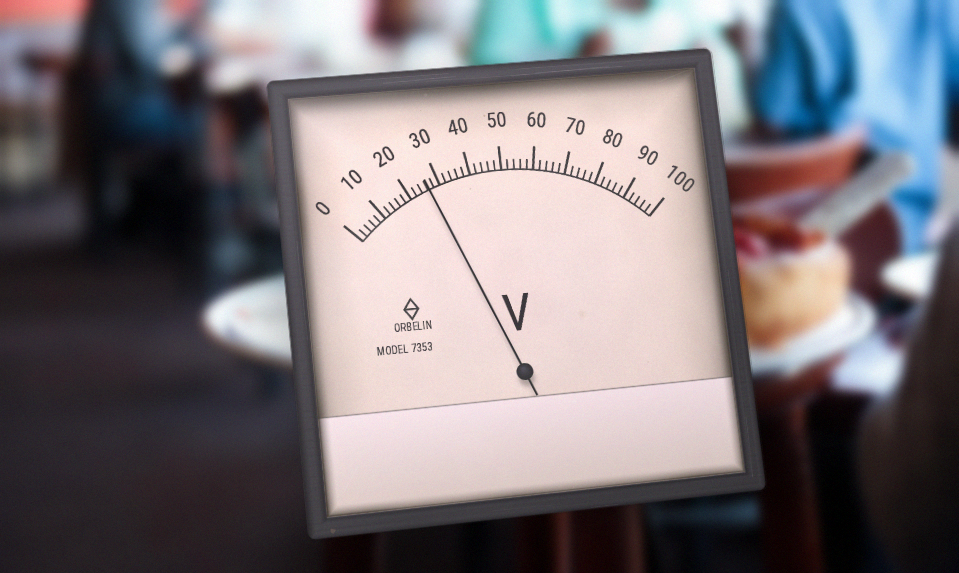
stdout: **26** V
